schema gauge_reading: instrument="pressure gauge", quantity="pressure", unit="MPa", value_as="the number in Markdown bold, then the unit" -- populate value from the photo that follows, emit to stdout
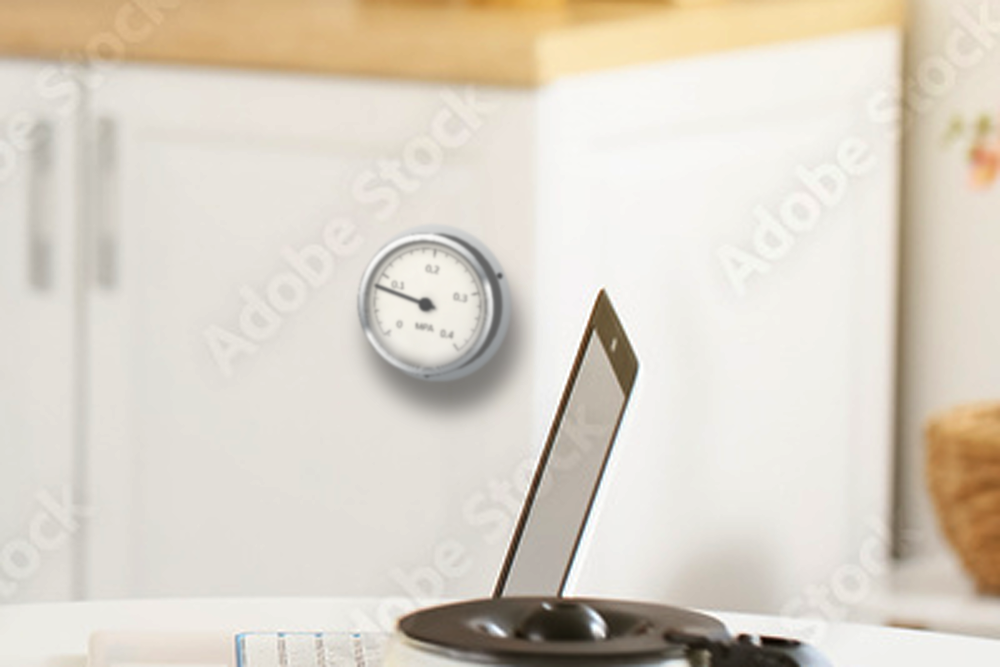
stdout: **0.08** MPa
